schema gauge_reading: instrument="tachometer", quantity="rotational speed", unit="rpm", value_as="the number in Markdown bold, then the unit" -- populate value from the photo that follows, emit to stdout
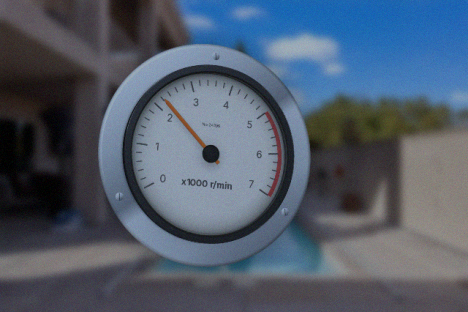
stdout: **2200** rpm
